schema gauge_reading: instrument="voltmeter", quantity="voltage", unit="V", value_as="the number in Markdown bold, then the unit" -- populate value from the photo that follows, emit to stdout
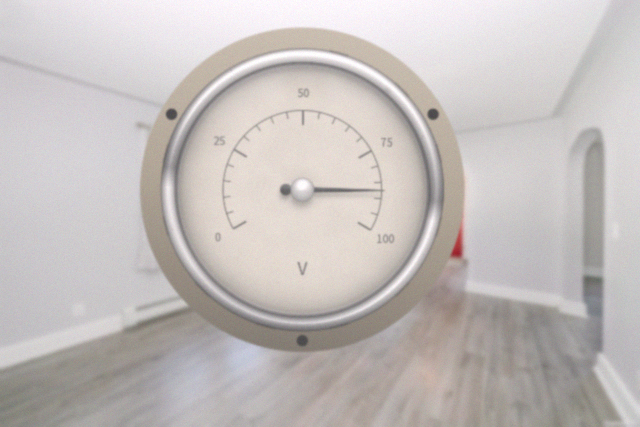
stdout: **87.5** V
